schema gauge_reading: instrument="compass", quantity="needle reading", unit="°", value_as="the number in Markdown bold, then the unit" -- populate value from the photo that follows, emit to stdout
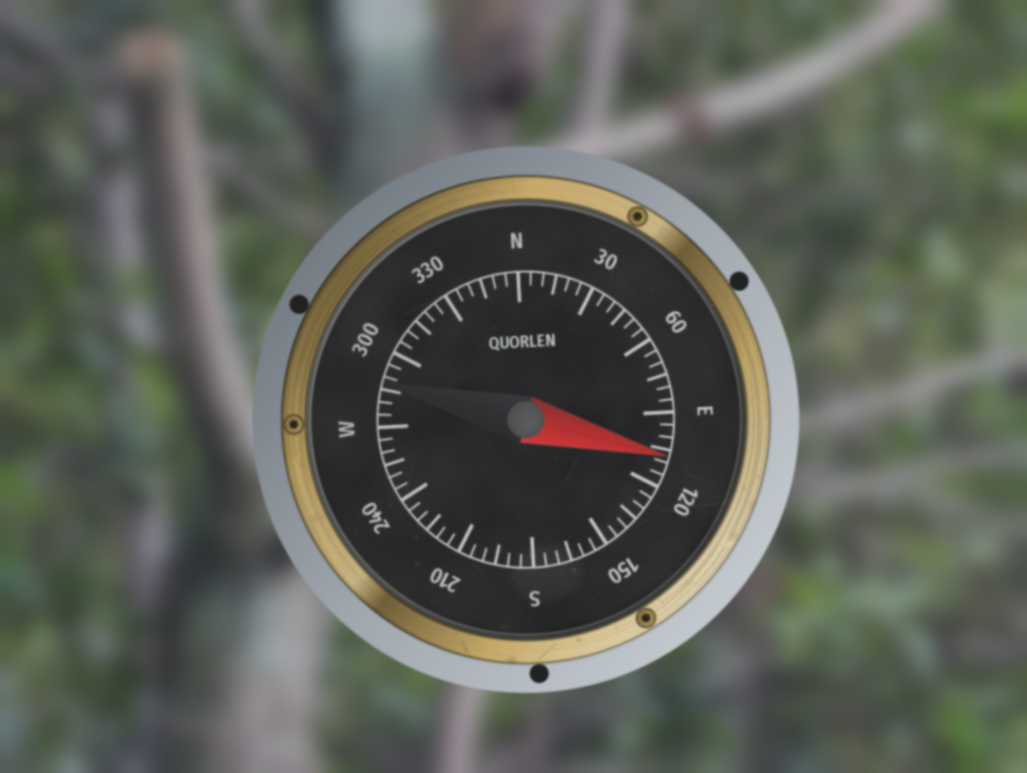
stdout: **107.5** °
